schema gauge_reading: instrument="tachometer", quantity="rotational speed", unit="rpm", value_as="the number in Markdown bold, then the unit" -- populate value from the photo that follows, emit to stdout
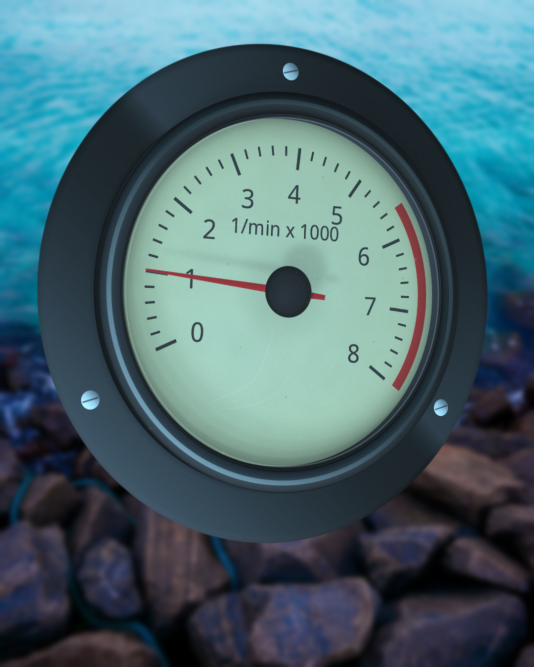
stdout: **1000** rpm
